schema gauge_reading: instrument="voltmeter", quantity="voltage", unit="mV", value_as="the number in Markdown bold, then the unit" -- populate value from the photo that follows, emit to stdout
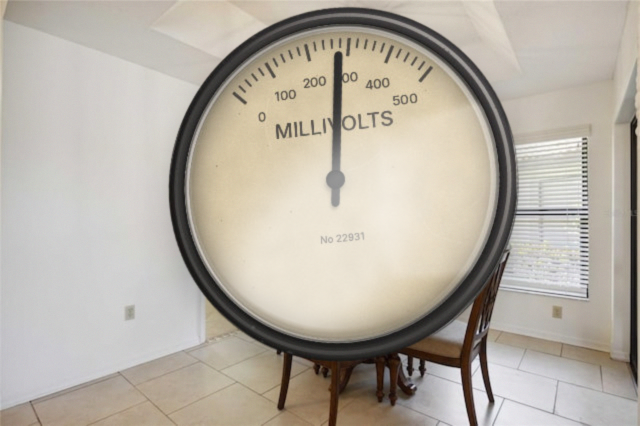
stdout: **280** mV
